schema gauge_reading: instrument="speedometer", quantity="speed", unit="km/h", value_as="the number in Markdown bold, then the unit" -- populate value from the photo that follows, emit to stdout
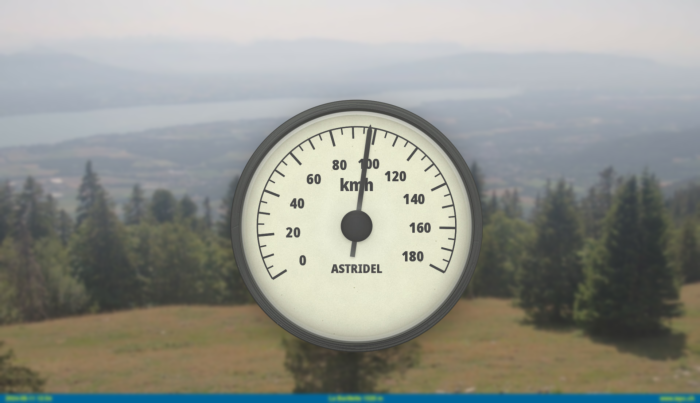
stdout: **97.5** km/h
